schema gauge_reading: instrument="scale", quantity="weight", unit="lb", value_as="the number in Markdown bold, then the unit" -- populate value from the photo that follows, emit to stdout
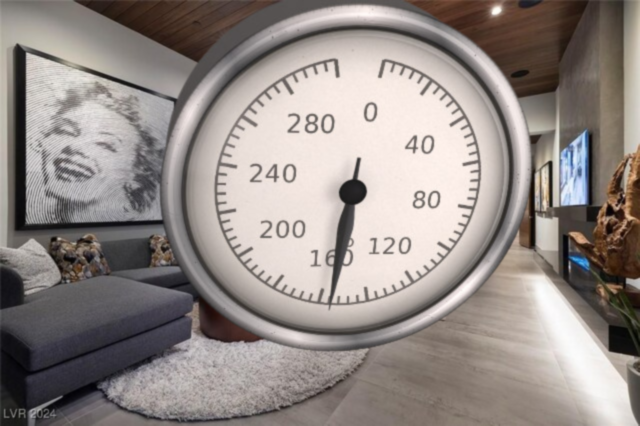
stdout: **156** lb
